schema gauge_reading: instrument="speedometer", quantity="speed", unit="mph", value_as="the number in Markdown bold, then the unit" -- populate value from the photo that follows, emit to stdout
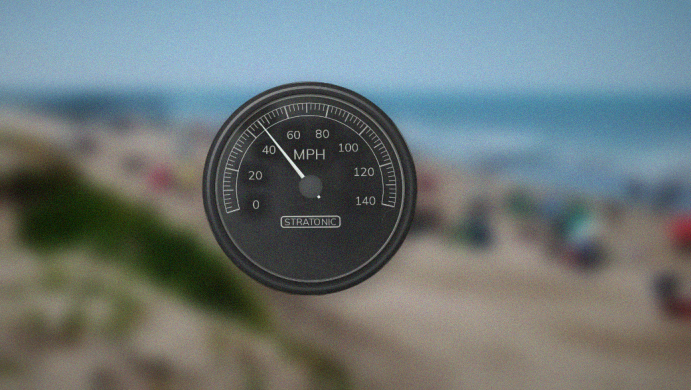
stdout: **46** mph
